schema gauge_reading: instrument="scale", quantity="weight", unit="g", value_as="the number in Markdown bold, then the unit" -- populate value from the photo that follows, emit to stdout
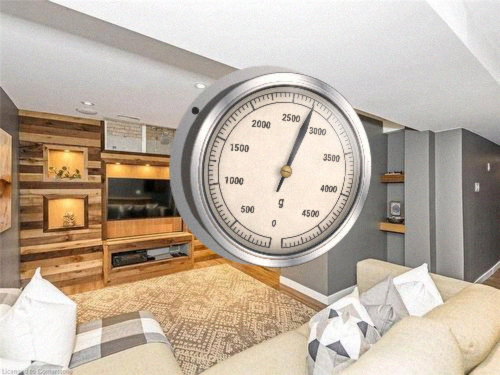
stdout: **2750** g
